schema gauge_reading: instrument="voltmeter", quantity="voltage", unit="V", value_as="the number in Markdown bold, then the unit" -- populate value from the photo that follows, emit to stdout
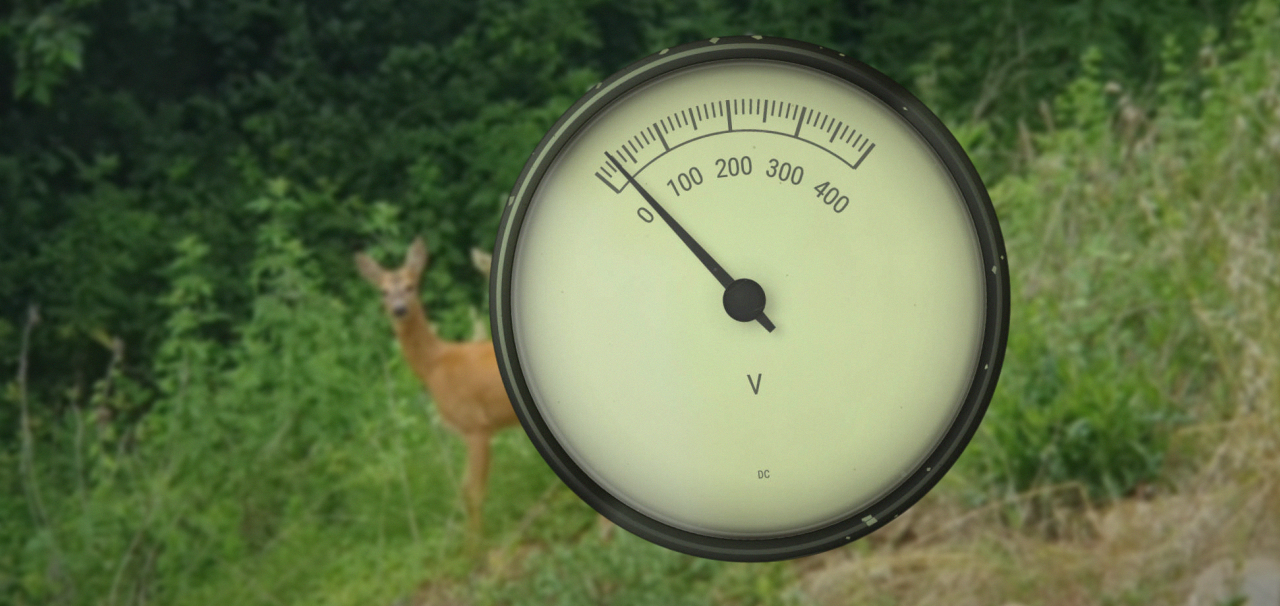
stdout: **30** V
